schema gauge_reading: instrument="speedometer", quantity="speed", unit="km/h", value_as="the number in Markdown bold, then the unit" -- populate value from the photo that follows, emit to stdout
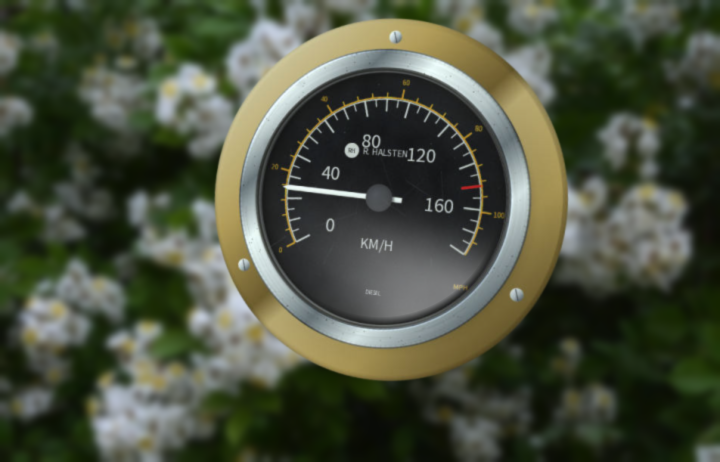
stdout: **25** km/h
